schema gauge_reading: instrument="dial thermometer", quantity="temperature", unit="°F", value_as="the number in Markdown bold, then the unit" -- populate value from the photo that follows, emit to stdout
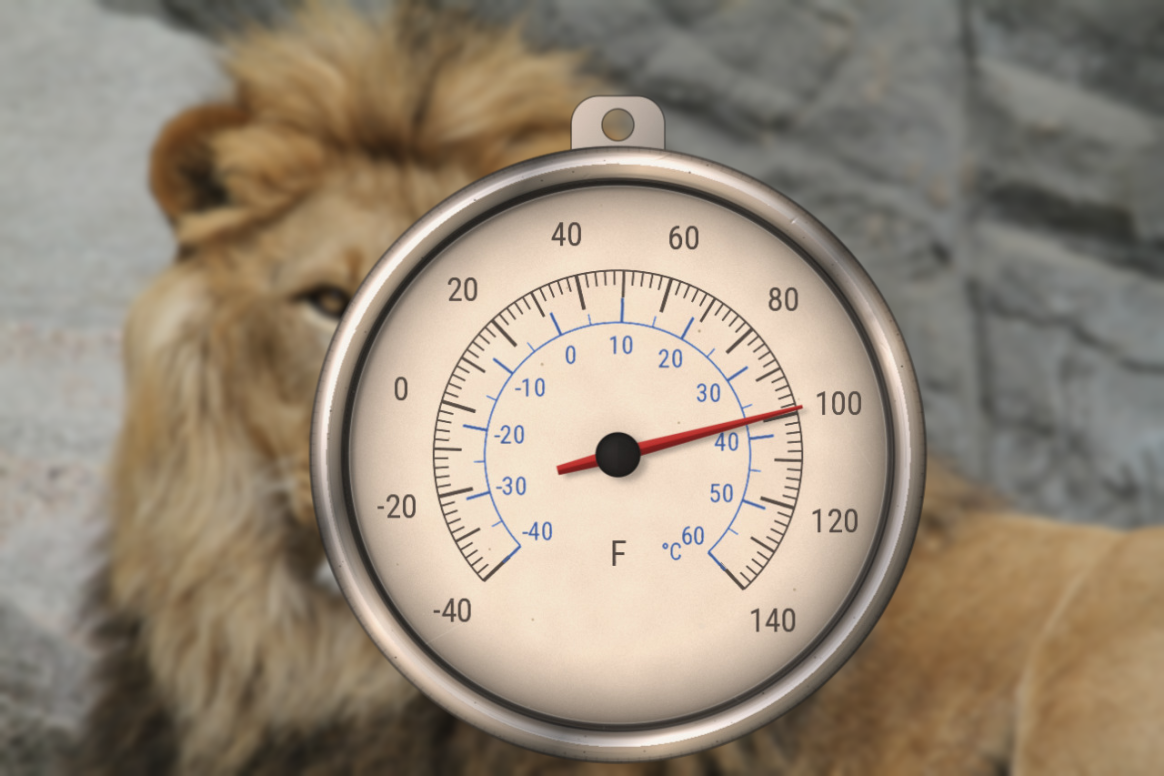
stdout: **99** °F
